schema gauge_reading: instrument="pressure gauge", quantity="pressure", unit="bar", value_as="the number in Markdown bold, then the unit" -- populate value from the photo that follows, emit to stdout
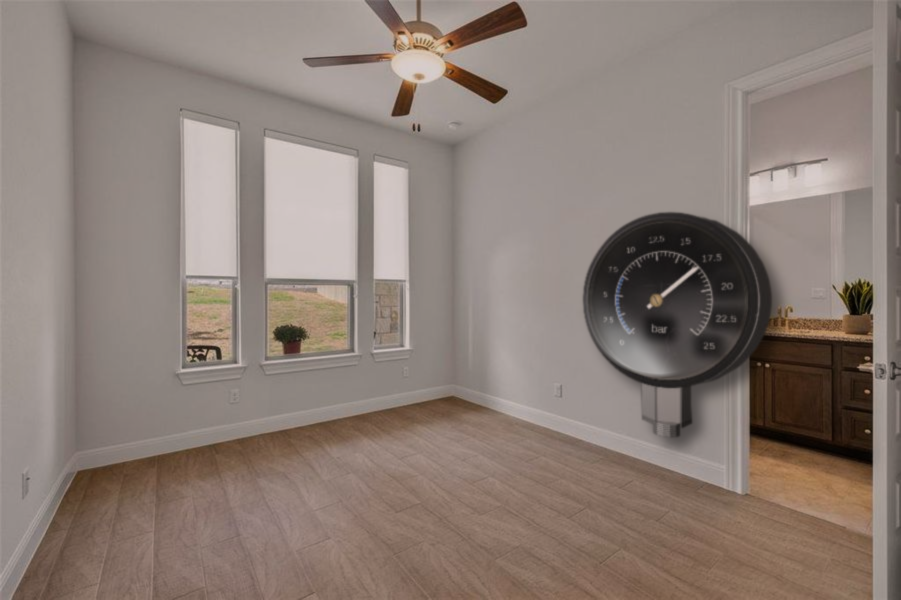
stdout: **17.5** bar
